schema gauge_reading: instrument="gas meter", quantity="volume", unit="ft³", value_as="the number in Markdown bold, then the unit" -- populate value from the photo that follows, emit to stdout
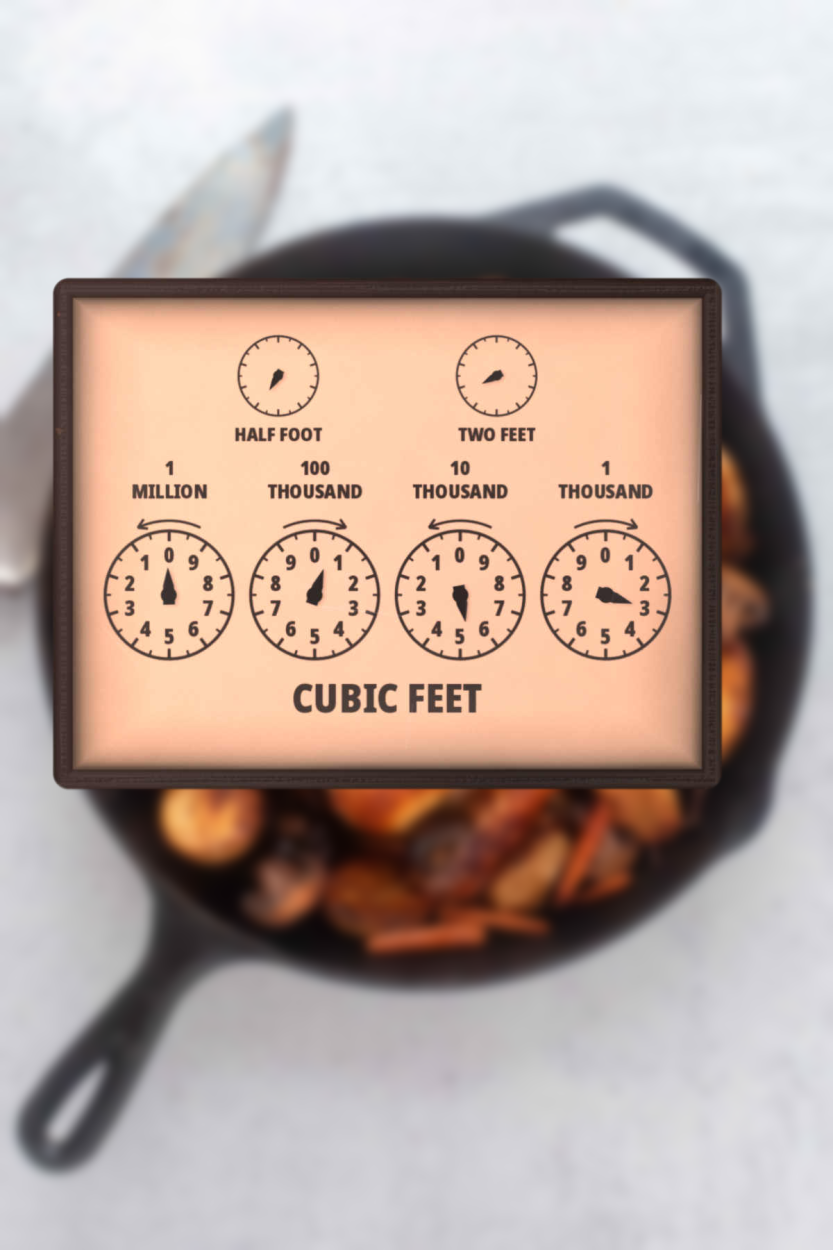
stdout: **5300** ft³
